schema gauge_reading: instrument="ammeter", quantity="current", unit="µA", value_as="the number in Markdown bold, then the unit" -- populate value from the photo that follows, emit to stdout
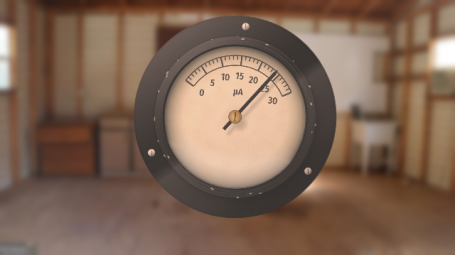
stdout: **24** µA
